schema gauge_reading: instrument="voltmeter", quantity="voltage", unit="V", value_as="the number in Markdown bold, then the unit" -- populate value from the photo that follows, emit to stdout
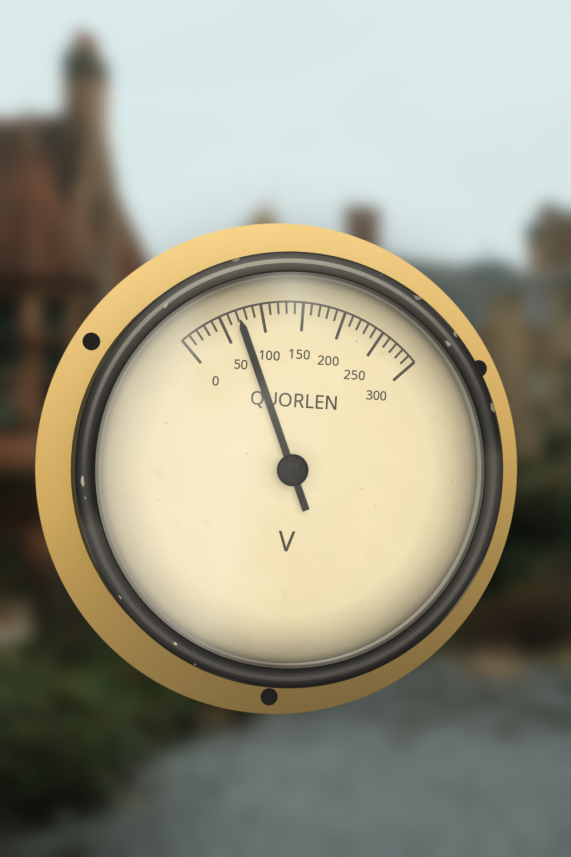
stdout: **70** V
